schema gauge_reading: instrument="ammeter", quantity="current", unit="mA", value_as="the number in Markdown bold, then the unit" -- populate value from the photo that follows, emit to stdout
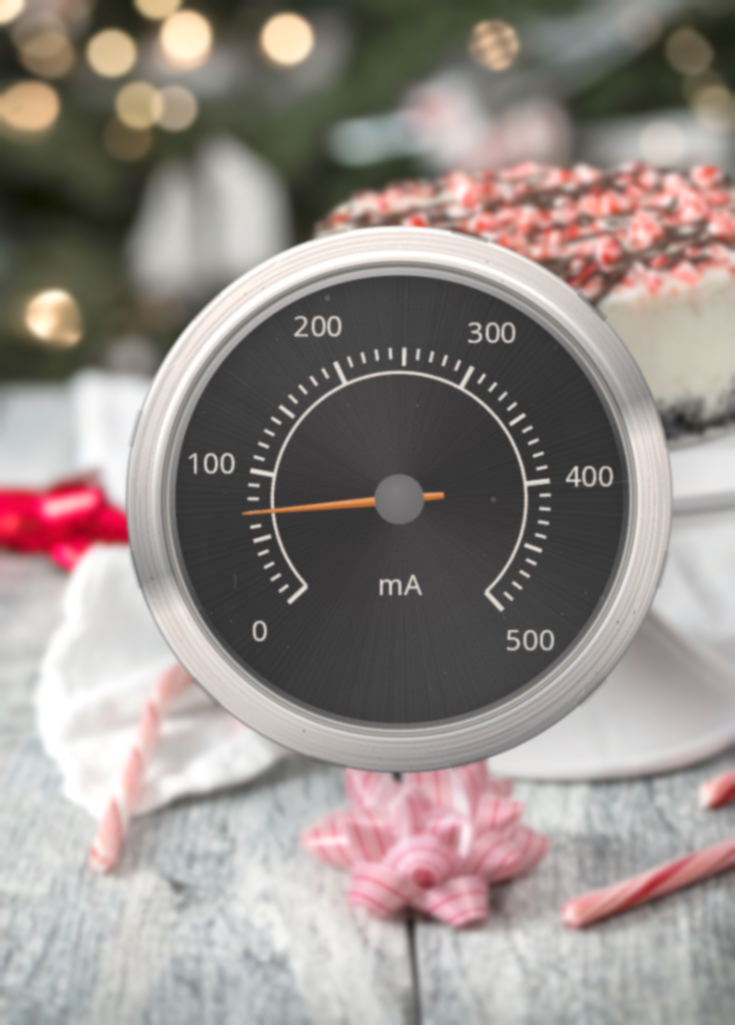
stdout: **70** mA
